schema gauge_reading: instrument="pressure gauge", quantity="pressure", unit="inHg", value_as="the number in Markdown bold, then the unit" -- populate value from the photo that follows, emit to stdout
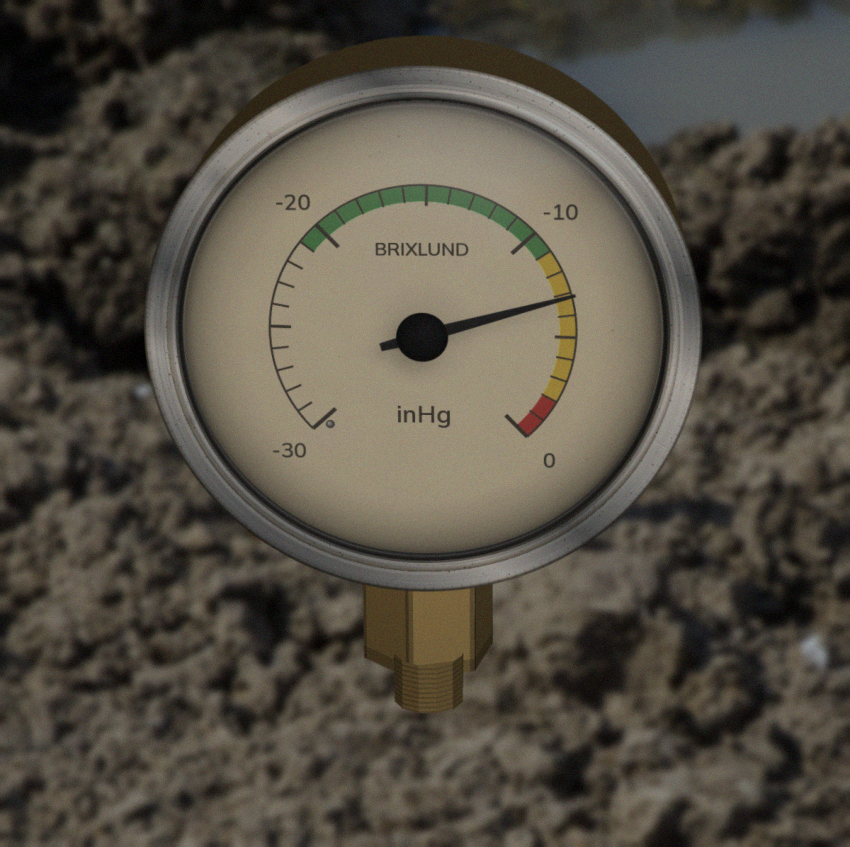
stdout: **-7** inHg
